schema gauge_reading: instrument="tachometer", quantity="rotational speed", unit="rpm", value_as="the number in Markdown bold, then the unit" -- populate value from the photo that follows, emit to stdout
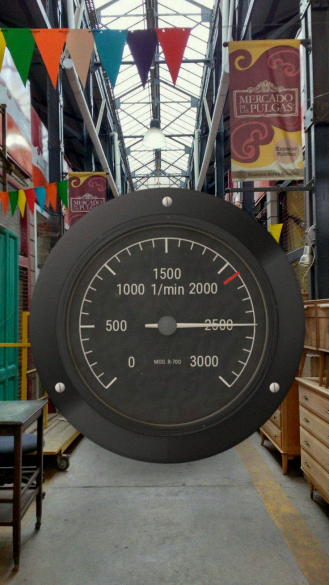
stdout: **2500** rpm
